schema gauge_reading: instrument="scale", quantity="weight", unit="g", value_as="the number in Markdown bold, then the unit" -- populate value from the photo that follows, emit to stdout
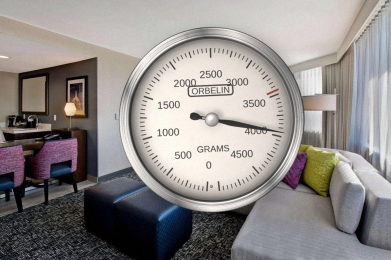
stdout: **3950** g
